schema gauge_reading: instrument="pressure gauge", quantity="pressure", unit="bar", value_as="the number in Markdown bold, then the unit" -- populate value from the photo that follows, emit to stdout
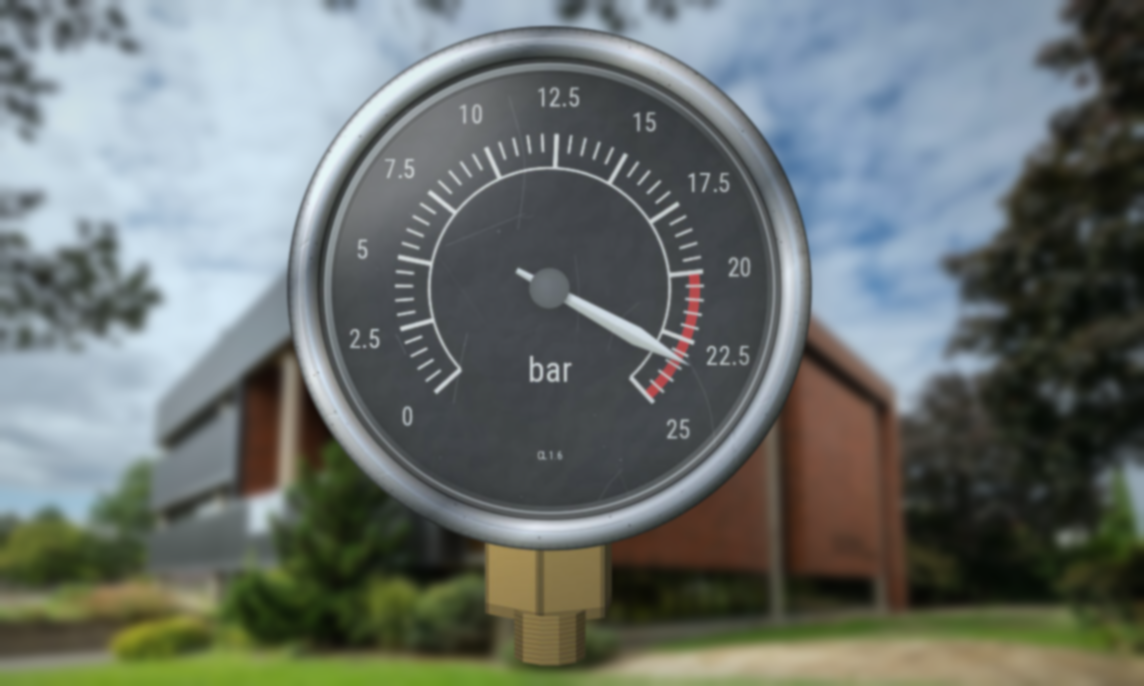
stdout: **23.25** bar
